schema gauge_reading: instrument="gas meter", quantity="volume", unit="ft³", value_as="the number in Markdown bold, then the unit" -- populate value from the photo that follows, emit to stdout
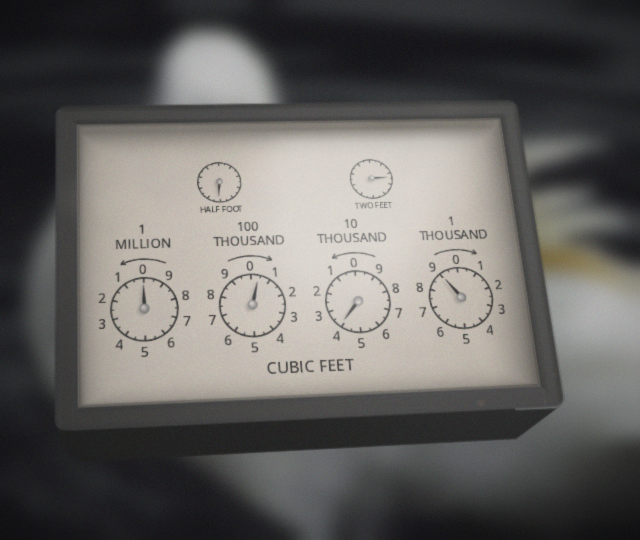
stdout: **3900** ft³
